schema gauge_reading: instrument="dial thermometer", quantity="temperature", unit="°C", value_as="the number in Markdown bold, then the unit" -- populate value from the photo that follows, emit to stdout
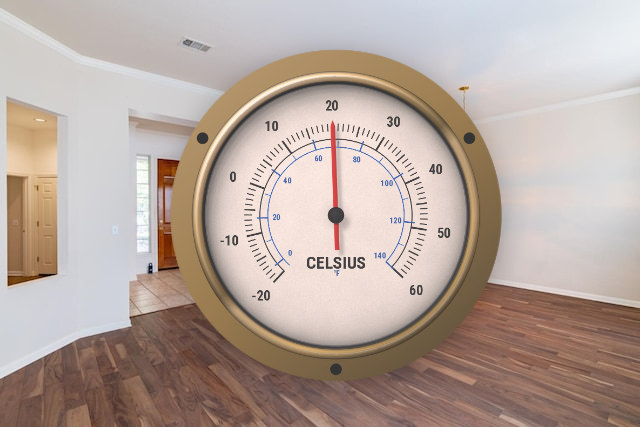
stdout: **20** °C
